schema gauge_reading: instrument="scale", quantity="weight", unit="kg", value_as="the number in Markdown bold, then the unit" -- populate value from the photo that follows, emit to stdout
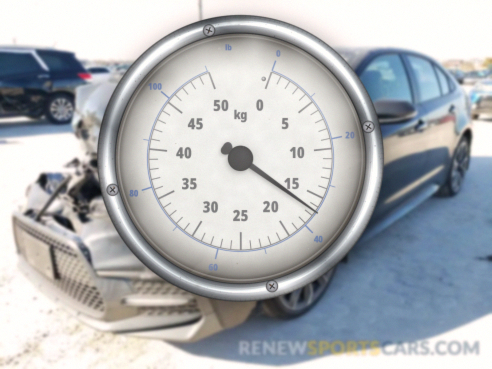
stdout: **16.5** kg
